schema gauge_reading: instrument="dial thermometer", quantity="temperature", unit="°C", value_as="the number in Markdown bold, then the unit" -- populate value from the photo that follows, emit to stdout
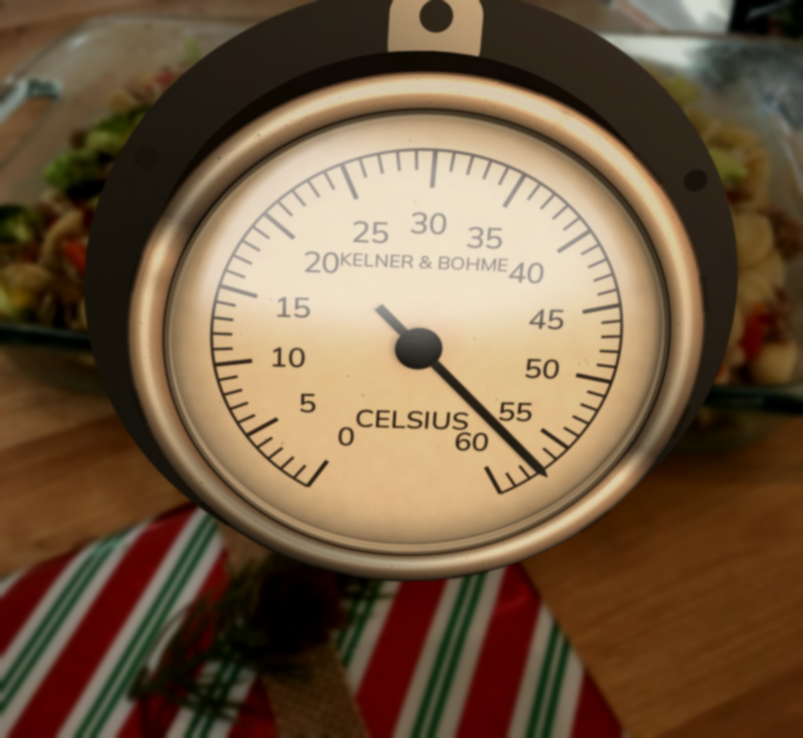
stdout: **57** °C
